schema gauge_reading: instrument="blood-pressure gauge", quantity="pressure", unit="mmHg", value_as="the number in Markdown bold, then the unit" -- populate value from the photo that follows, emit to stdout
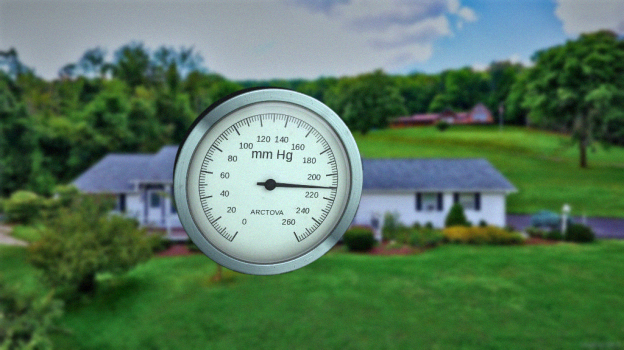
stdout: **210** mmHg
